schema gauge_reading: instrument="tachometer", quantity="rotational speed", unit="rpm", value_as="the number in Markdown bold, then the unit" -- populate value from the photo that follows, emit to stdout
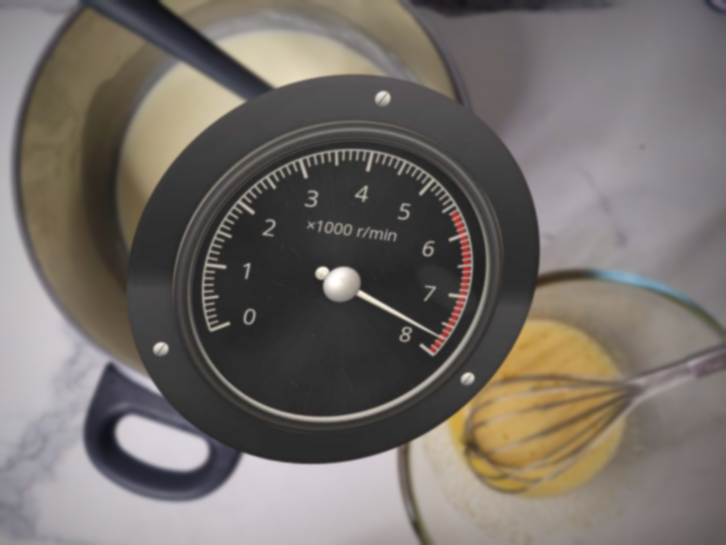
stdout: **7700** rpm
